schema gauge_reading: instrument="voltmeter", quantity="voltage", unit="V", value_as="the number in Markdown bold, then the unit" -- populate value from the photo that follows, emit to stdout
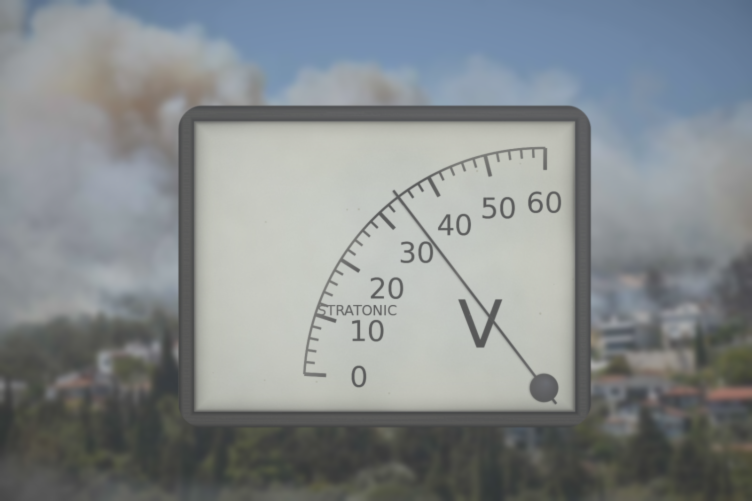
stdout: **34** V
